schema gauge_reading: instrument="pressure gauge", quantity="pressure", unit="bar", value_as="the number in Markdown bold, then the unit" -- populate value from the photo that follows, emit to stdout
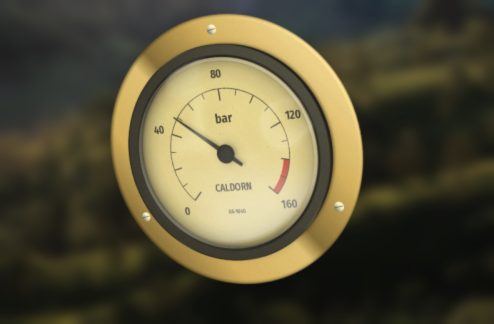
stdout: **50** bar
